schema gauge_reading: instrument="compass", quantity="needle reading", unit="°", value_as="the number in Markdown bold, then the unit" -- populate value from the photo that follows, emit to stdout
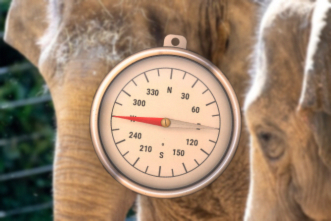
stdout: **270** °
